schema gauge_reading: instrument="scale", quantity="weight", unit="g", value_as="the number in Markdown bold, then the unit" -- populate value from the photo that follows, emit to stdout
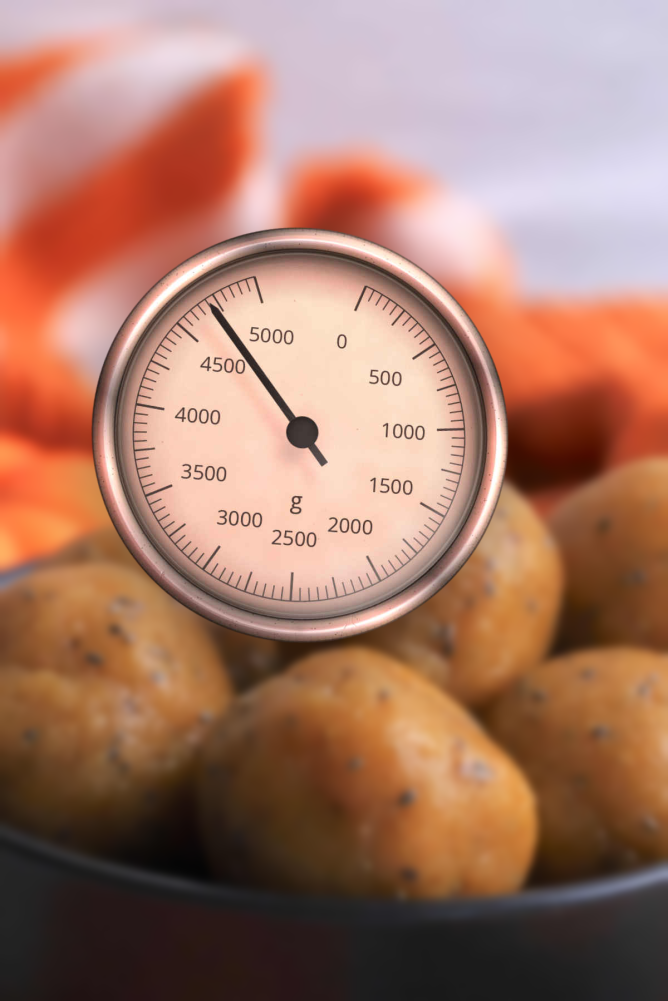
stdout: **4700** g
